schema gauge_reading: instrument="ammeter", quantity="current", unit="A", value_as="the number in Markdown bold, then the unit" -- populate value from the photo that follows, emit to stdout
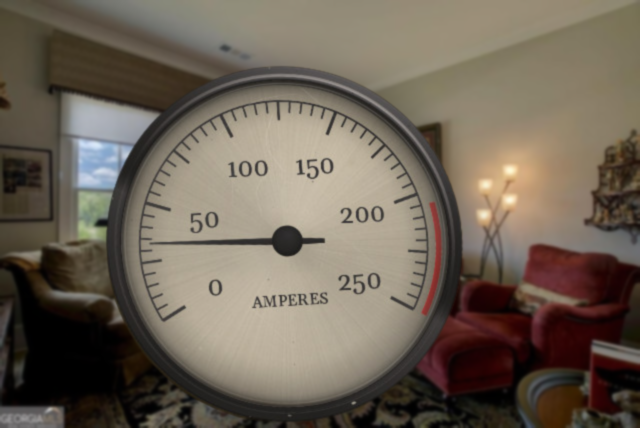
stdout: **32.5** A
